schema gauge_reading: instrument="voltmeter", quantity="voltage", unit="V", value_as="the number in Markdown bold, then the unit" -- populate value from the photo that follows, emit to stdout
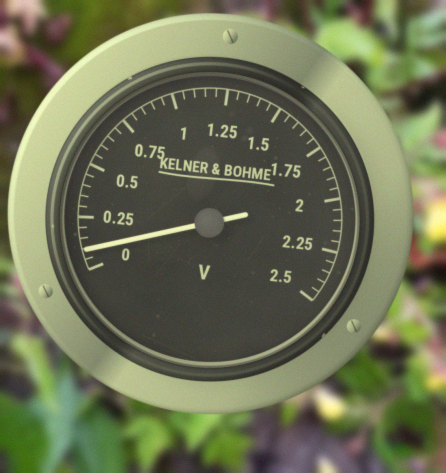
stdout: **0.1** V
